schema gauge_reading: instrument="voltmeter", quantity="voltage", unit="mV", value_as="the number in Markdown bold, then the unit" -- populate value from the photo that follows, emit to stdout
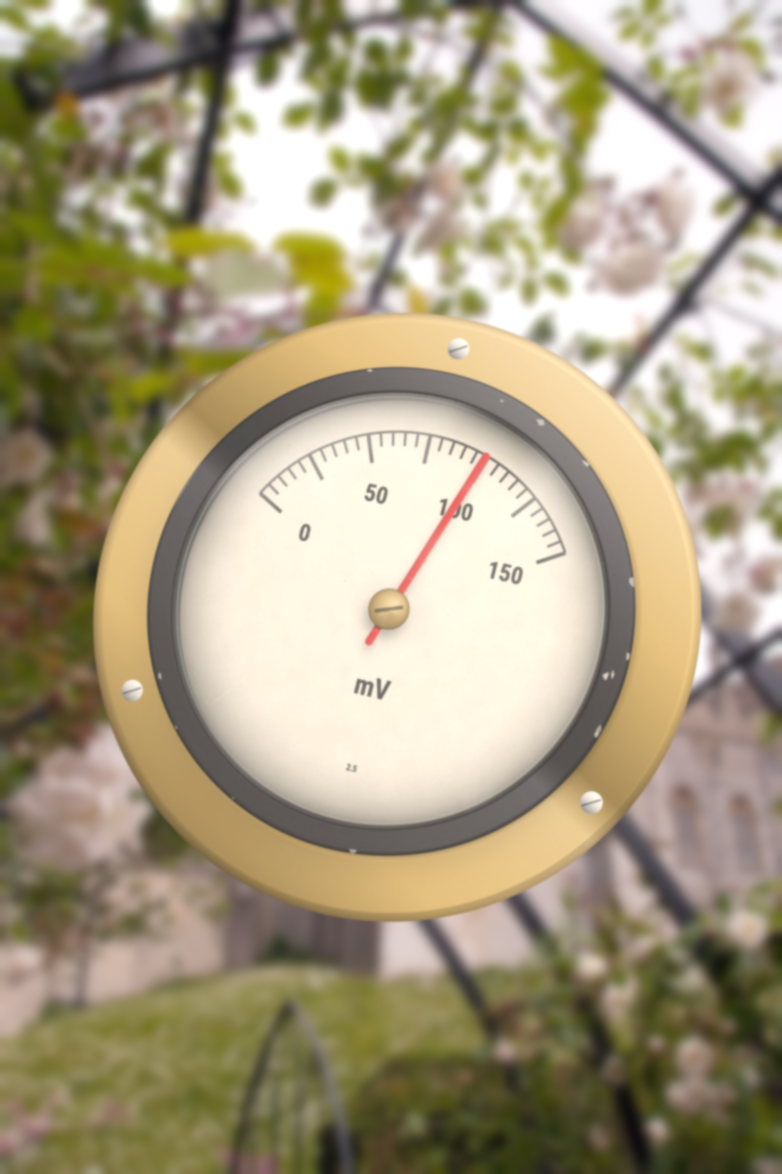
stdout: **100** mV
